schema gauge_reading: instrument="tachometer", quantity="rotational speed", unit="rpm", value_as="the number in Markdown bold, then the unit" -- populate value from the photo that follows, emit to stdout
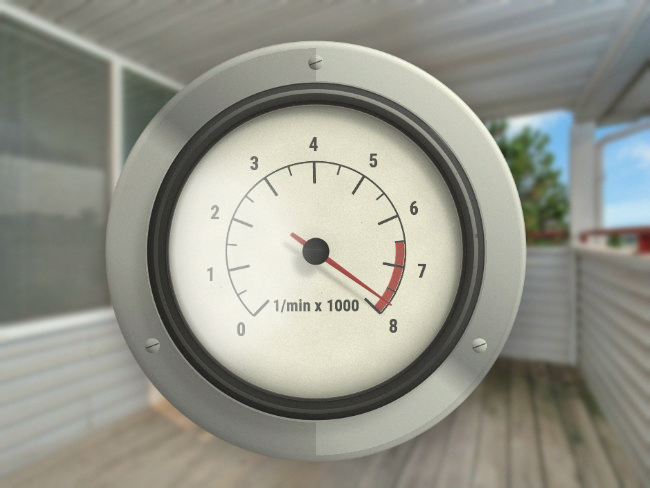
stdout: **7750** rpm
